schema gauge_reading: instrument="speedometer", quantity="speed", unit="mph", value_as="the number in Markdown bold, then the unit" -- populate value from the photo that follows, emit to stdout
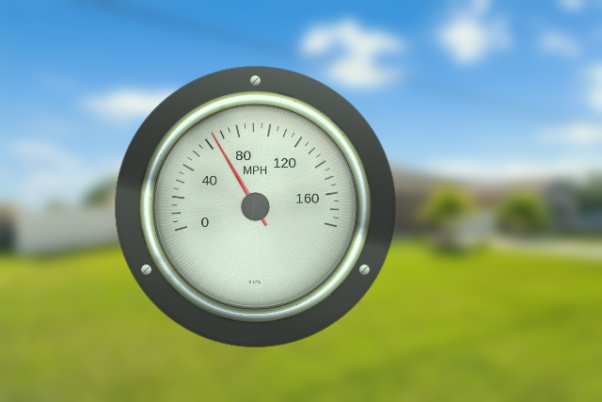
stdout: **65** mph
